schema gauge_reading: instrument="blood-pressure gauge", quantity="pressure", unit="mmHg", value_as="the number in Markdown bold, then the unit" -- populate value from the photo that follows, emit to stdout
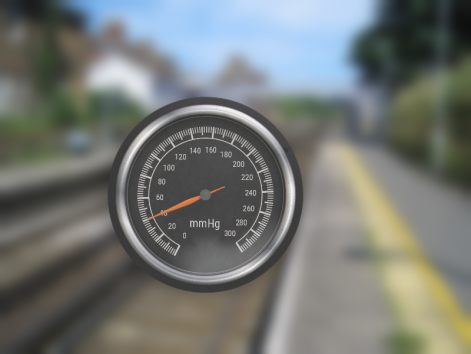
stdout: **40** mmHg
